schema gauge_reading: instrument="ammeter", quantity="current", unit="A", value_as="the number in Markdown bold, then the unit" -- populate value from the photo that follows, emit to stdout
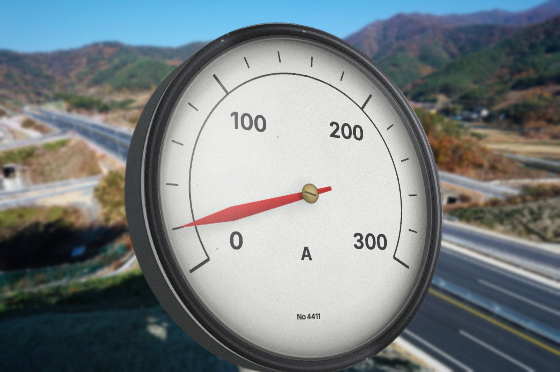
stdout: **20** A
